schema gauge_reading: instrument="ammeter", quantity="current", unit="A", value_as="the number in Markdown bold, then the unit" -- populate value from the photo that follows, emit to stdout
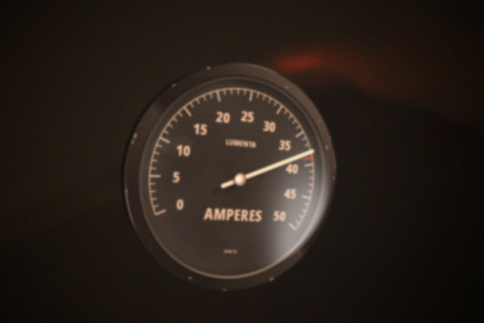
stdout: **38** A
